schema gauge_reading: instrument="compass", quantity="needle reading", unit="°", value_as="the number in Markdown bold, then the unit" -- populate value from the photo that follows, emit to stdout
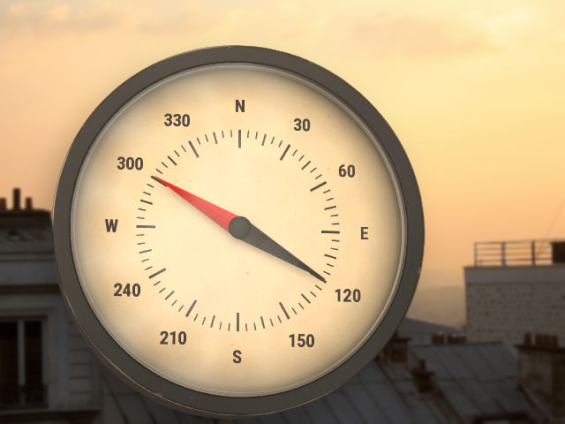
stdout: **300** °
